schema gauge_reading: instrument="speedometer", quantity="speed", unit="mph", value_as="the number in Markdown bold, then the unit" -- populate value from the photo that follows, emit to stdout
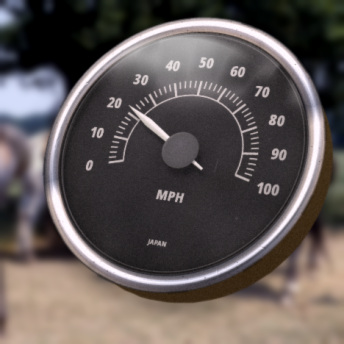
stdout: **22** mph
